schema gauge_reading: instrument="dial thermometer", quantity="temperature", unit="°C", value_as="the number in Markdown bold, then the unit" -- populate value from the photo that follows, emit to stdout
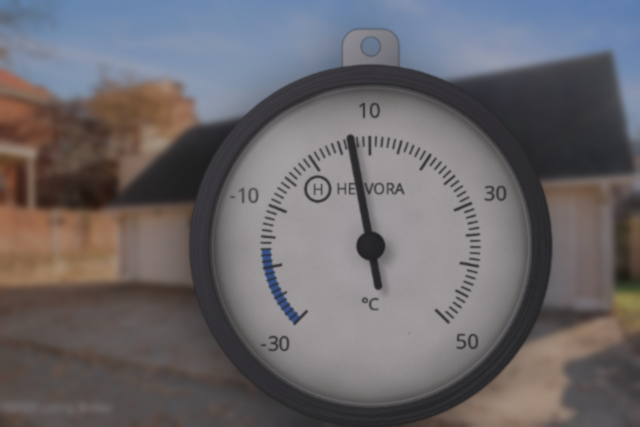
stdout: **7** °C
